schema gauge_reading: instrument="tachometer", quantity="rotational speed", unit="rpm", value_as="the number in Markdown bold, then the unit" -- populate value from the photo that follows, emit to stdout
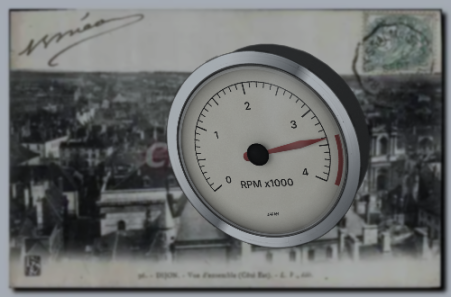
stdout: **3400** rpm
